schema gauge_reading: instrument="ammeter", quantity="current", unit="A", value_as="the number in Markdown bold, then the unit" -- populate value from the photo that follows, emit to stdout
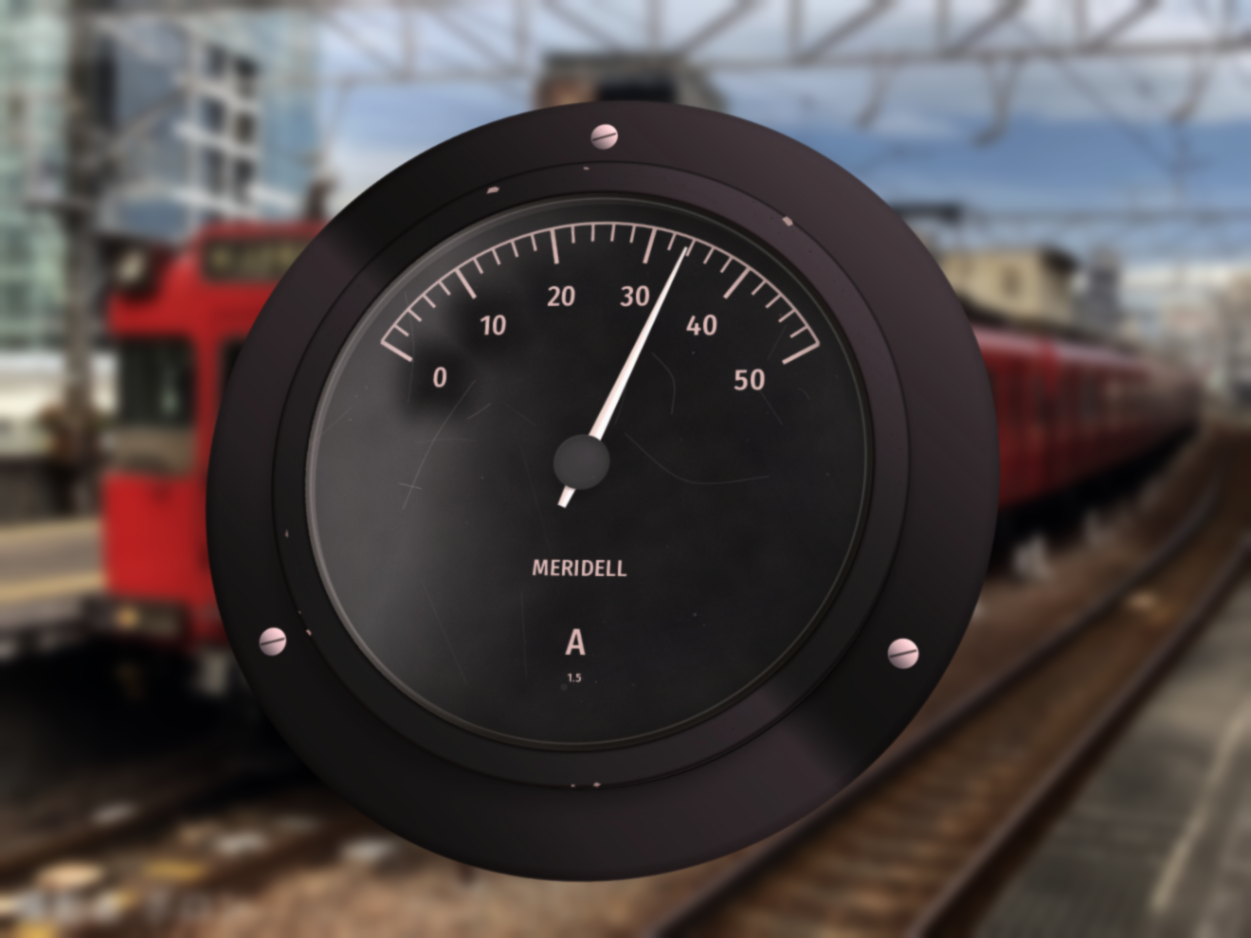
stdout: **34** A
